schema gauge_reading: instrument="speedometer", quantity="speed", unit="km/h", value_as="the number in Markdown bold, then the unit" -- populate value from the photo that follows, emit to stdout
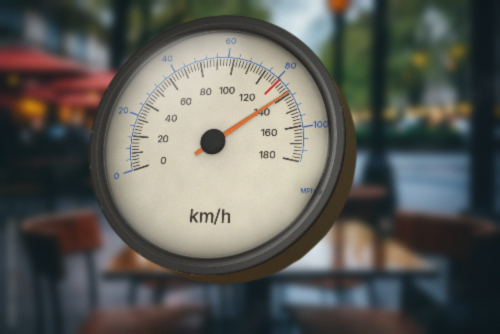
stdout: **140** km/h
